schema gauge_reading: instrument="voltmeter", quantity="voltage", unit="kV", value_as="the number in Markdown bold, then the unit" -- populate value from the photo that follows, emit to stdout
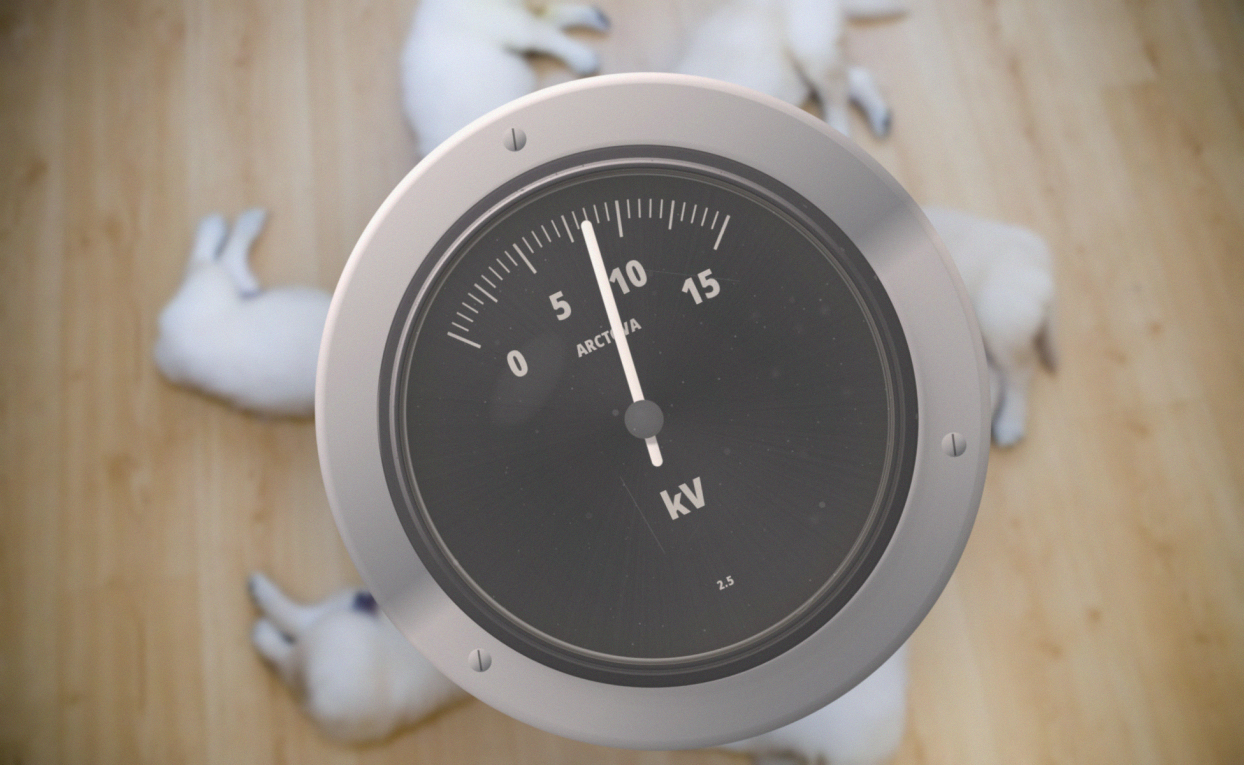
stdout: **8.5** kV
